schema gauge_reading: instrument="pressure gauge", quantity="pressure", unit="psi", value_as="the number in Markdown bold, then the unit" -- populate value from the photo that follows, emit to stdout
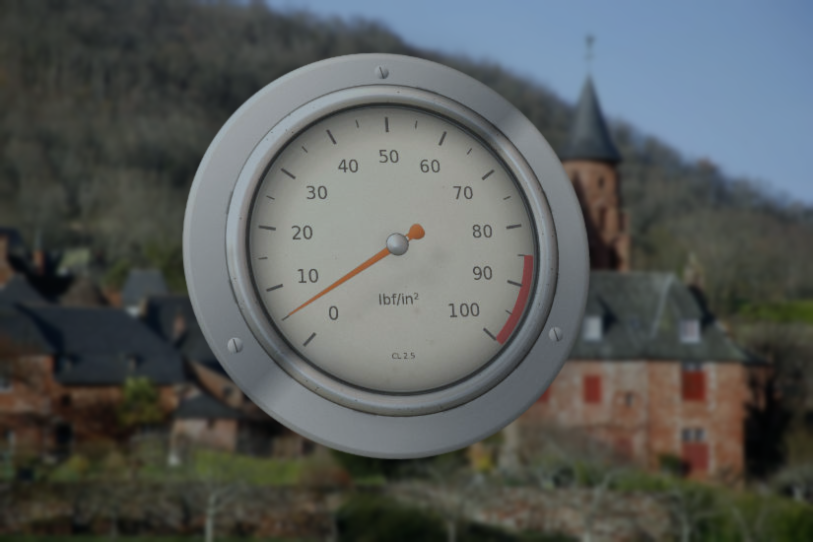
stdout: **5** psi
